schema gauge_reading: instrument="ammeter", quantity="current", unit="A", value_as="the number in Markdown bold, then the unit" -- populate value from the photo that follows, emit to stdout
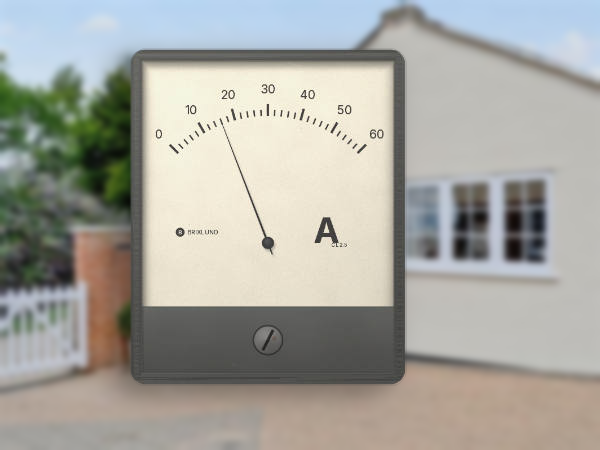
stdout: **16** A
